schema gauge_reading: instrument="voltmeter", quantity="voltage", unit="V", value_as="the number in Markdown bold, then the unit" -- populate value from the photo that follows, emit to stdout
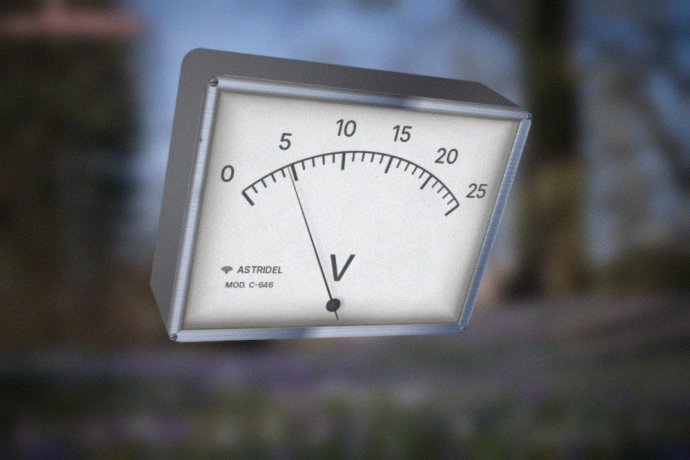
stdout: **4.5** V
